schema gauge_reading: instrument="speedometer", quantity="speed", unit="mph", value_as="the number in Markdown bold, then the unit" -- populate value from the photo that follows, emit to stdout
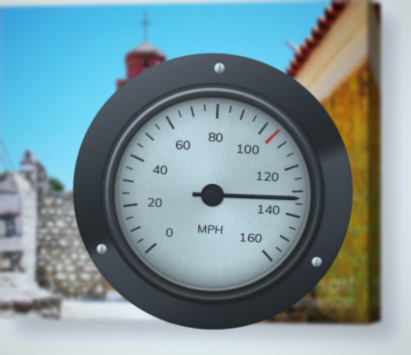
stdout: **132.5** mph
